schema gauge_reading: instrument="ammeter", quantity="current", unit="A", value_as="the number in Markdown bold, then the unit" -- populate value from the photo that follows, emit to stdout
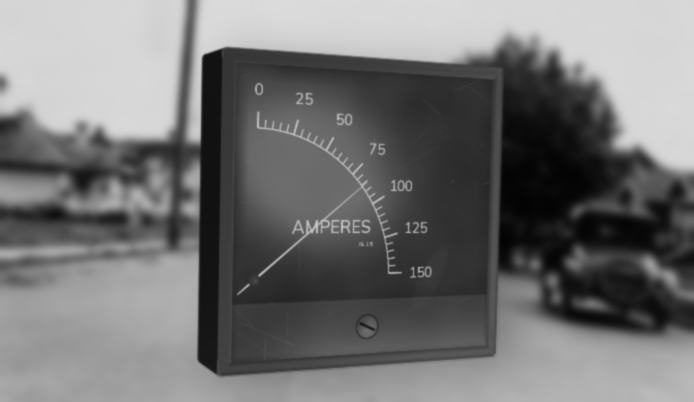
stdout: **85** A
